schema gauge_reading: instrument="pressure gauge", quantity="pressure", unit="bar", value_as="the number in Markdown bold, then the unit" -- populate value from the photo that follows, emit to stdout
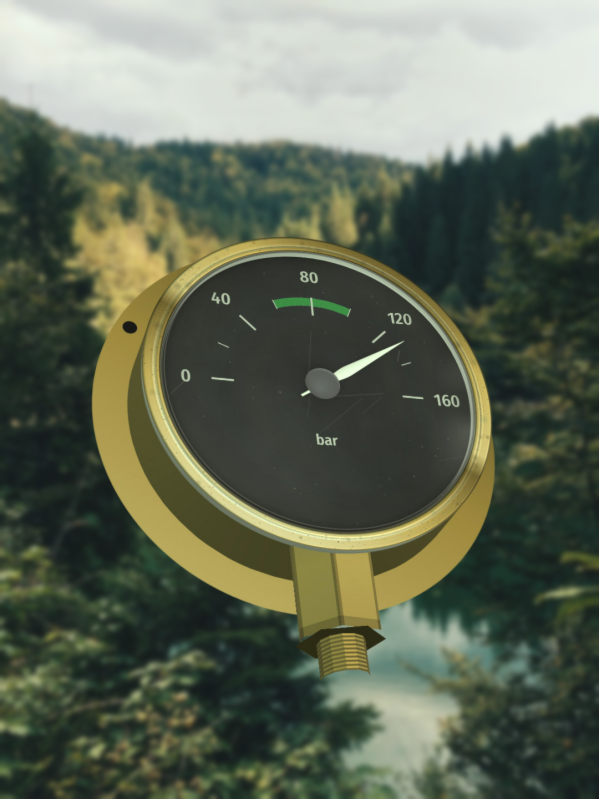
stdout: **130** bar
